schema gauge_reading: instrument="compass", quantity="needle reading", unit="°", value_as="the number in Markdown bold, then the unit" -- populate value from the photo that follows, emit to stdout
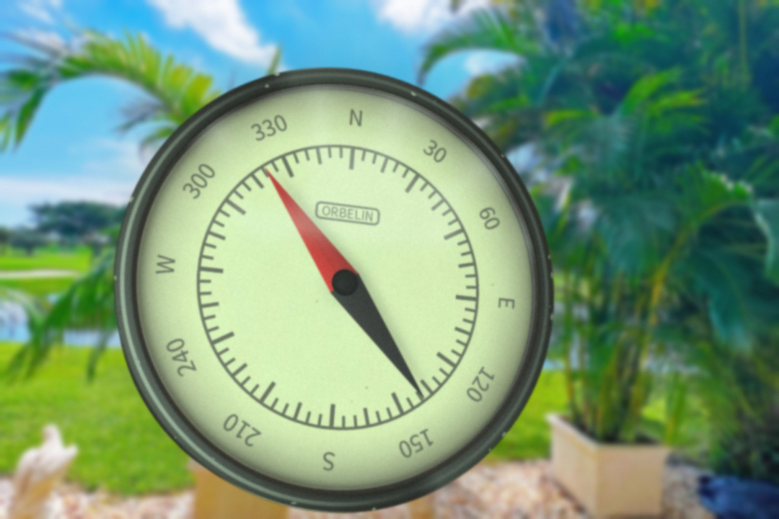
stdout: **320** °
